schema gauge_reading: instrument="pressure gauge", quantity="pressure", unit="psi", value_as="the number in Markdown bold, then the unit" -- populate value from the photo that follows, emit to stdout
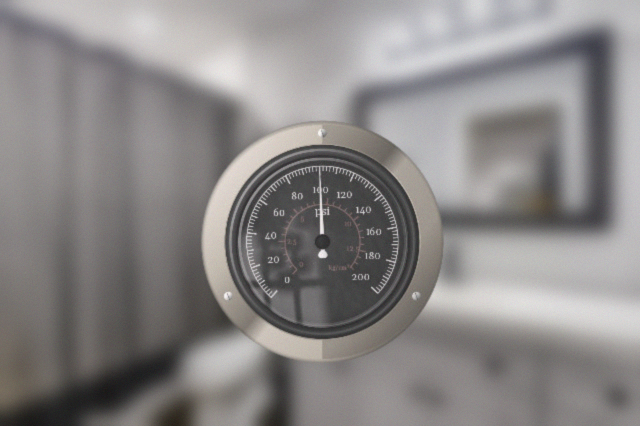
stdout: **100** psi
